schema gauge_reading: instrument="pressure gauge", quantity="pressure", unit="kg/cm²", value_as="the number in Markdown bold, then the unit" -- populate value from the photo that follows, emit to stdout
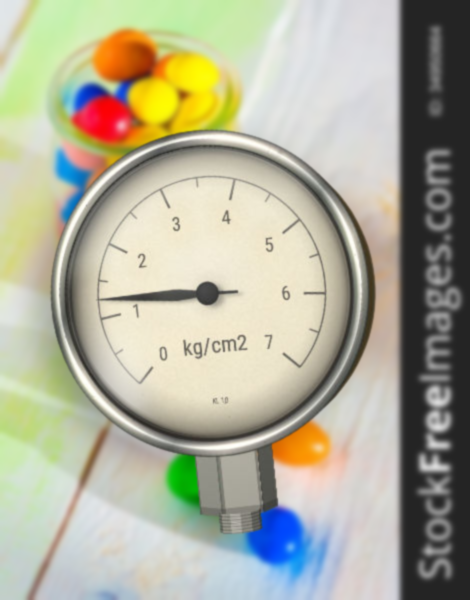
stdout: **1.25** kg/cm²
